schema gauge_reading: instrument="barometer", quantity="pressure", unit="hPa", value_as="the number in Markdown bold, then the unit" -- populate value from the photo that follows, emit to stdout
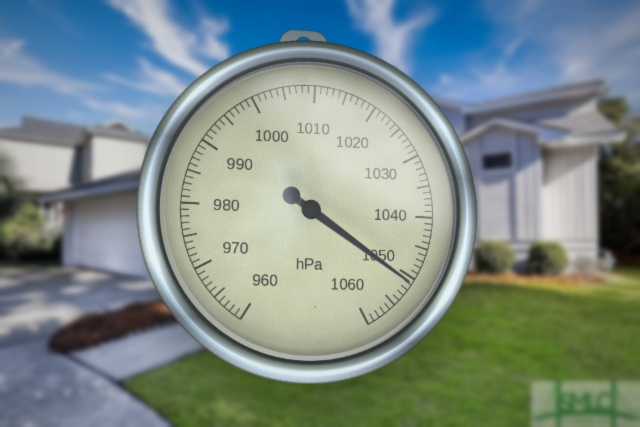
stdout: **1051** hPa
